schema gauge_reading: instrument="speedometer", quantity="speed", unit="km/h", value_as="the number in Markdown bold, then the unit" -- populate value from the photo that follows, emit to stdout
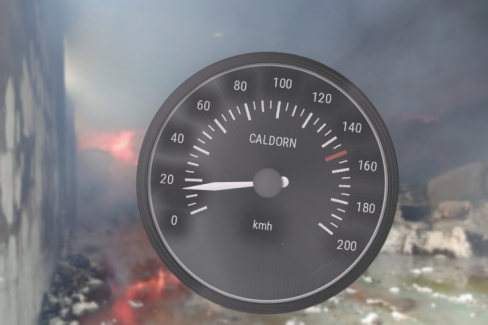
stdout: **15** km/h
